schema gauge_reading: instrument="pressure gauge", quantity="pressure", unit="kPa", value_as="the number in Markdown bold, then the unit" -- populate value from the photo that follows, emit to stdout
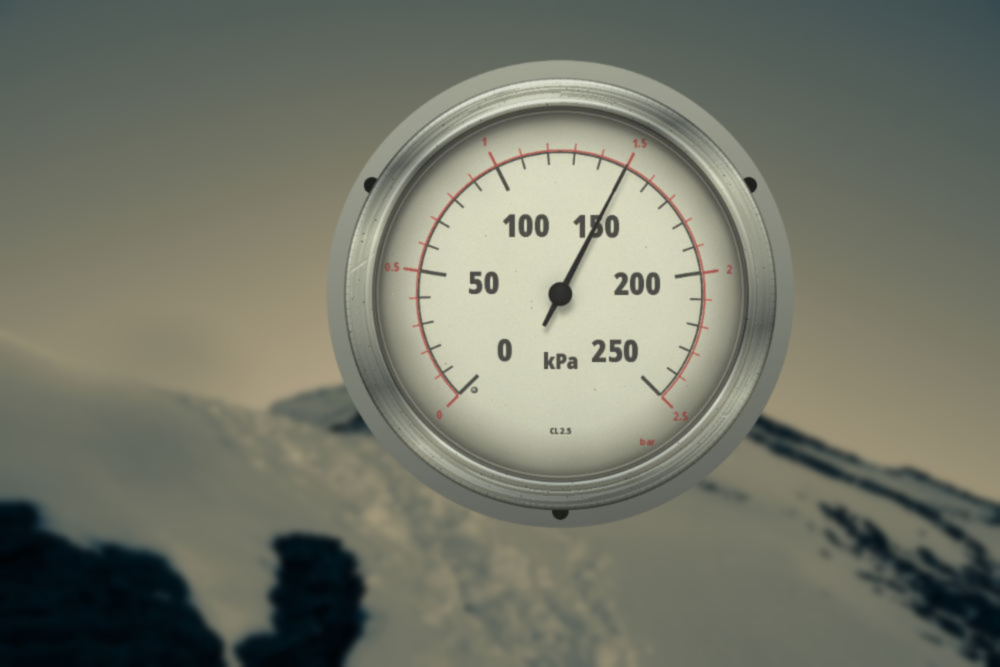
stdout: **150** kPa
